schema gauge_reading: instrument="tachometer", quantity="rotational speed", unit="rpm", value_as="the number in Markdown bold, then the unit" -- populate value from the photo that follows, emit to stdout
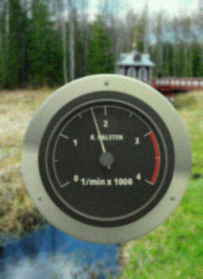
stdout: **1750** rpm
